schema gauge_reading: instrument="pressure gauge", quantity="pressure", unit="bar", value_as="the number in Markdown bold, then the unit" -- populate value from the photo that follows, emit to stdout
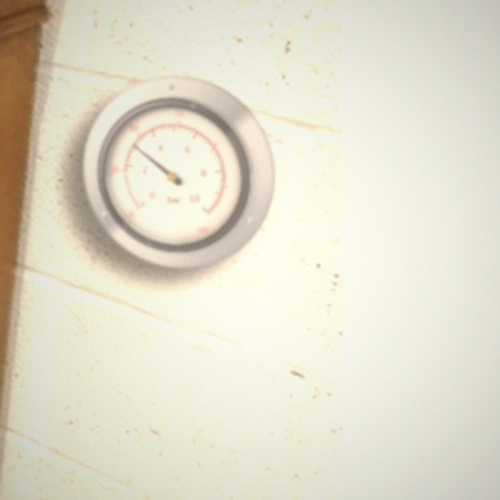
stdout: **3** bar
